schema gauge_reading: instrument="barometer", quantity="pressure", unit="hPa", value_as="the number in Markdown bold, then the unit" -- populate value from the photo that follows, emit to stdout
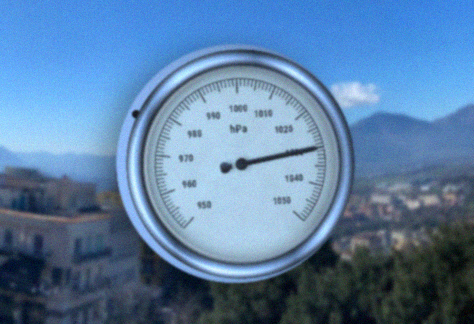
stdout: **1030** hPa
